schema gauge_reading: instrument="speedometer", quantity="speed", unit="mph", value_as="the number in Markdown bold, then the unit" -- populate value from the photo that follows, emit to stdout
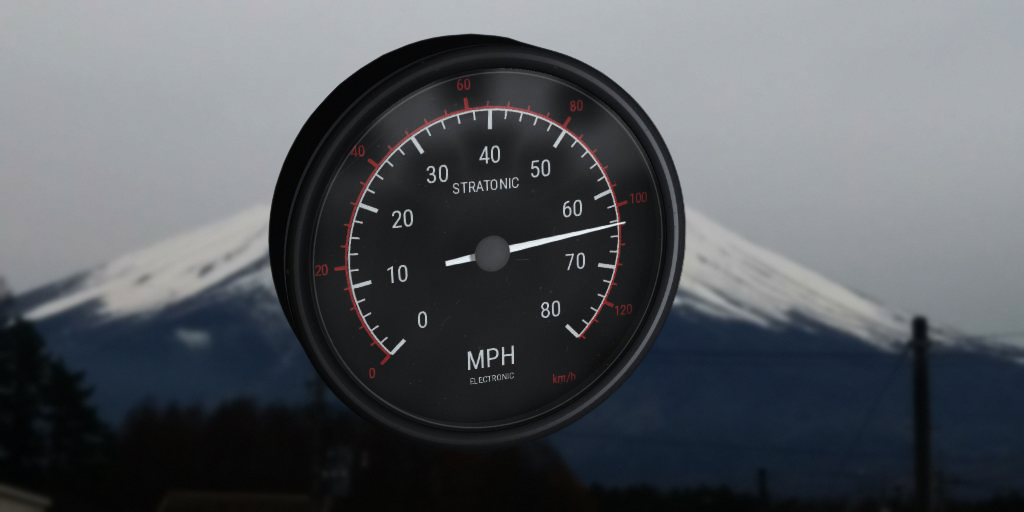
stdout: **64** mph
